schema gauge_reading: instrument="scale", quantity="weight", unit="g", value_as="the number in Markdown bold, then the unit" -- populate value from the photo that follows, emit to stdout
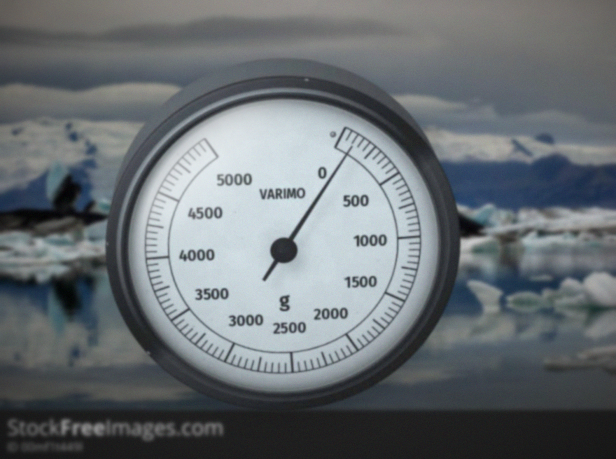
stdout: **100** g
